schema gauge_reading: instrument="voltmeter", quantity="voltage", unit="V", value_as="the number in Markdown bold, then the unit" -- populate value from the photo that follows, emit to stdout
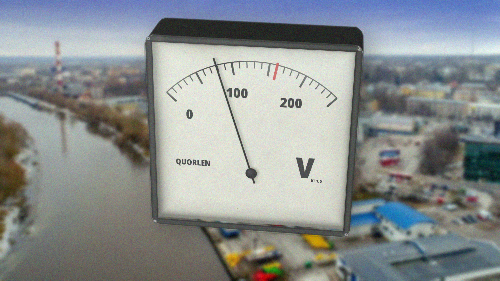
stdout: **80** V
